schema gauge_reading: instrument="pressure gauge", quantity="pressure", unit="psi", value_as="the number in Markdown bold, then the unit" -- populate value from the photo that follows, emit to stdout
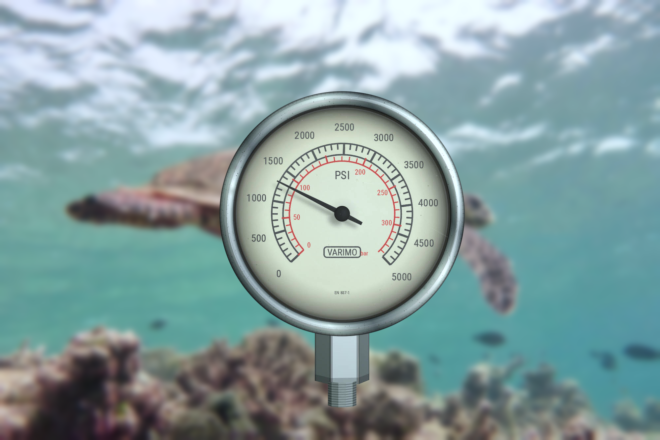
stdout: **1300** psi
